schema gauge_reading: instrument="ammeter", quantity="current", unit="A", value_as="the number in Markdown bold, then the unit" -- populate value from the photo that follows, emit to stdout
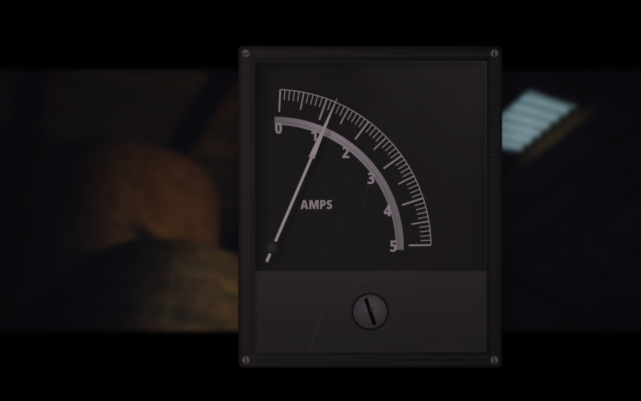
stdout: **1.2** A
